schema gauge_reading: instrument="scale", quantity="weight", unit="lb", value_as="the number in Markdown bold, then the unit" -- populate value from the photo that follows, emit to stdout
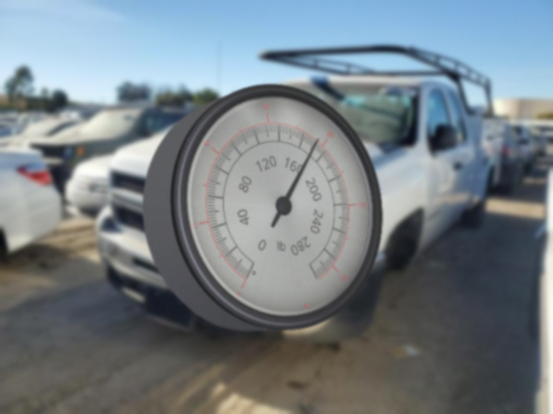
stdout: **170** lb
